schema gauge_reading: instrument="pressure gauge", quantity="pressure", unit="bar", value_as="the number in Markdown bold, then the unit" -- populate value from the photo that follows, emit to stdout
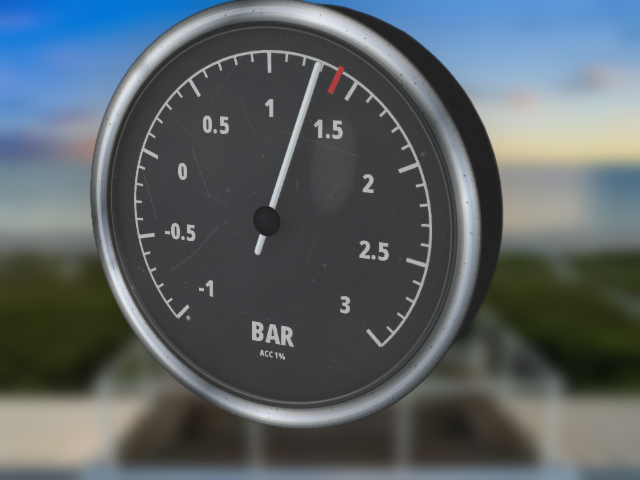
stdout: **1.3** bar
